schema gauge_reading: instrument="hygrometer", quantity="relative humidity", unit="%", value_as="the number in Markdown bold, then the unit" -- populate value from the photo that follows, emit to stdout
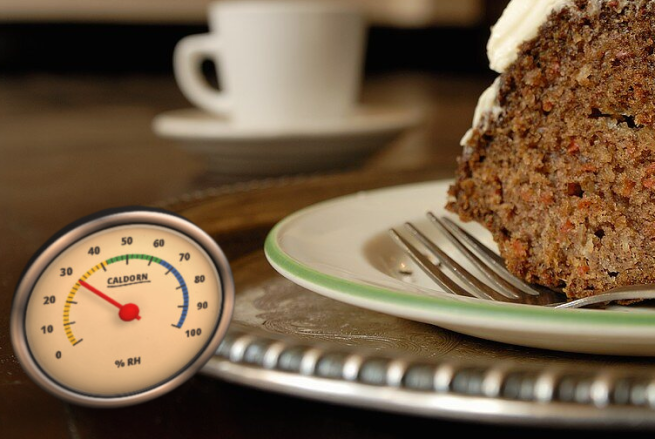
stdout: **30** %
